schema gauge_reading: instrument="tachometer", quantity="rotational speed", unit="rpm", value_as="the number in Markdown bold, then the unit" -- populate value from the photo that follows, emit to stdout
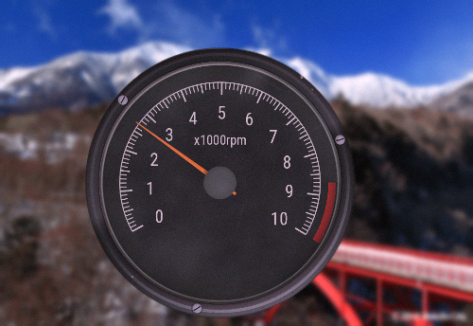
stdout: **2700** rpm
